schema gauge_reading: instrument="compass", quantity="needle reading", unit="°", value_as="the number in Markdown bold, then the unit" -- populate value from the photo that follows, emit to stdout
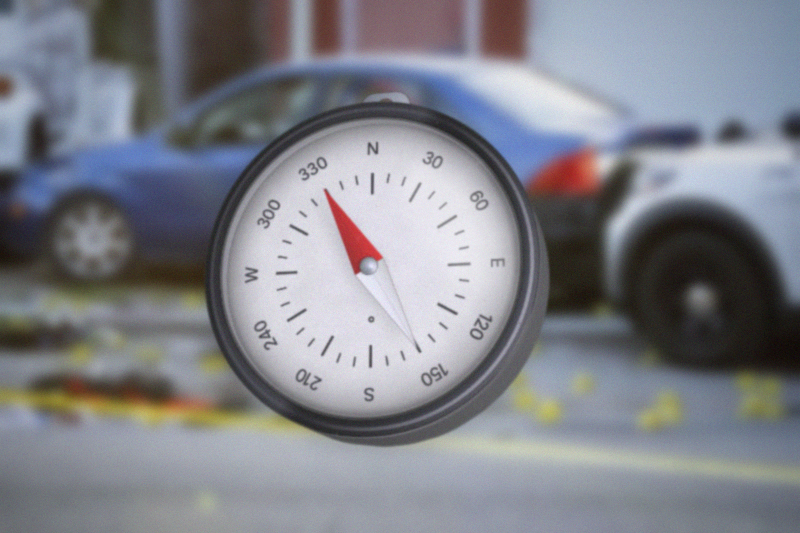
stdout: **330** °
